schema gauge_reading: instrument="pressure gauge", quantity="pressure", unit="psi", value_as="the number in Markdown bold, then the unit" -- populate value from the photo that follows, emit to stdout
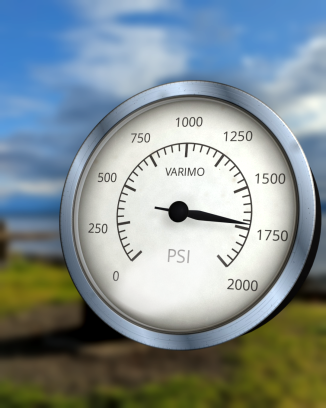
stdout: **1725** psi
